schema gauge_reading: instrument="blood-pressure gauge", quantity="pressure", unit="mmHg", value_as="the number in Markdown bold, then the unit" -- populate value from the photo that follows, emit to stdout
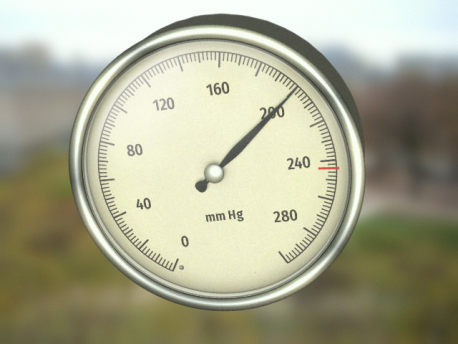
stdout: **200** mmHg
